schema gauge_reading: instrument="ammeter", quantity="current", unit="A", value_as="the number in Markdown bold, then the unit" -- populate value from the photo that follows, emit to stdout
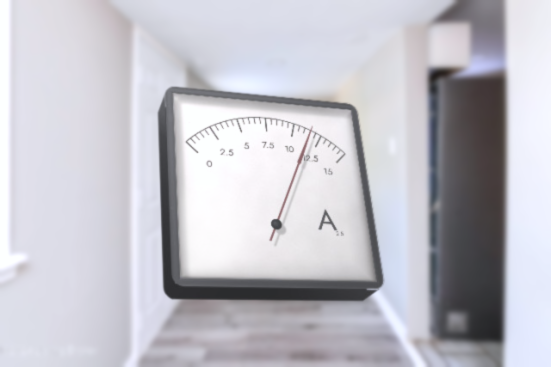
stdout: **11.5** A
